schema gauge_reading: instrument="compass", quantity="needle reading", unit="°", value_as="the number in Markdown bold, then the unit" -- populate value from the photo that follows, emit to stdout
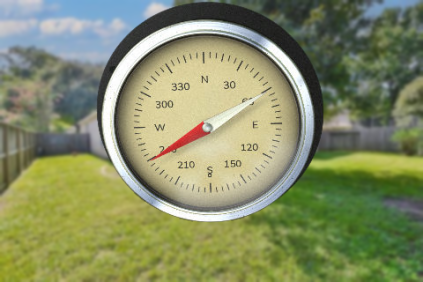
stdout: **240** °
